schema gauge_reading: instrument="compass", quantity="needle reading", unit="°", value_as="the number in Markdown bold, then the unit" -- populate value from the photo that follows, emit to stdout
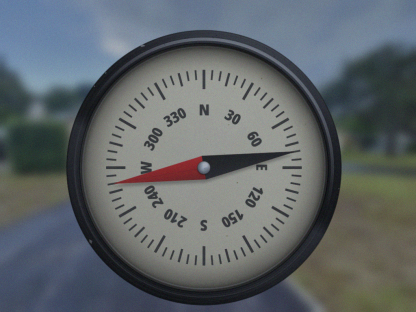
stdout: **260** °
